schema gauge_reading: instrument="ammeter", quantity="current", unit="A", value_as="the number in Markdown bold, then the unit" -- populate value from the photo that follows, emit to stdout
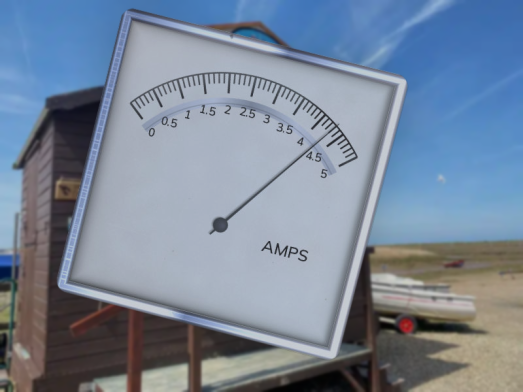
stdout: **4.3** A
